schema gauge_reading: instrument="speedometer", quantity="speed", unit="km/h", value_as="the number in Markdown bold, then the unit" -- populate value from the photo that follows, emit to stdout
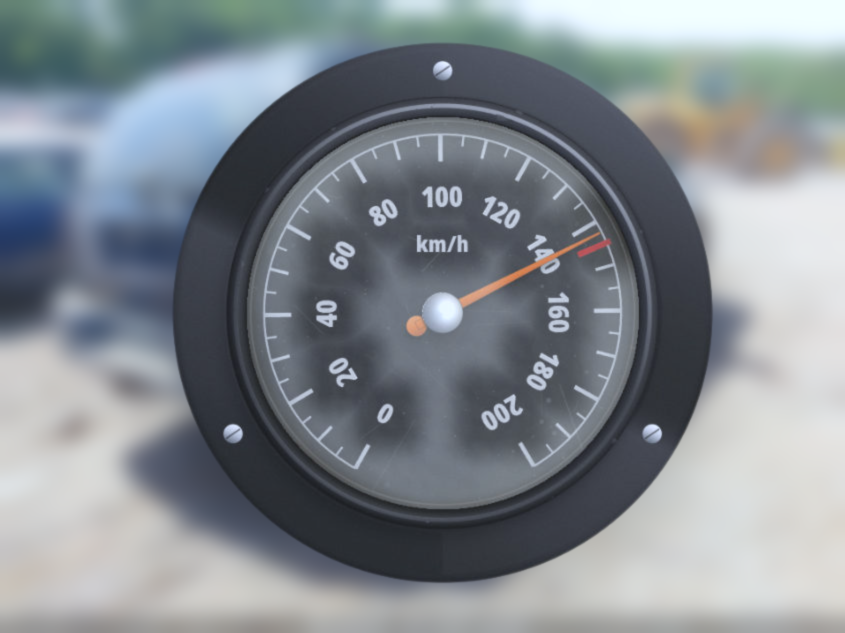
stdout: **142.5** km/h
